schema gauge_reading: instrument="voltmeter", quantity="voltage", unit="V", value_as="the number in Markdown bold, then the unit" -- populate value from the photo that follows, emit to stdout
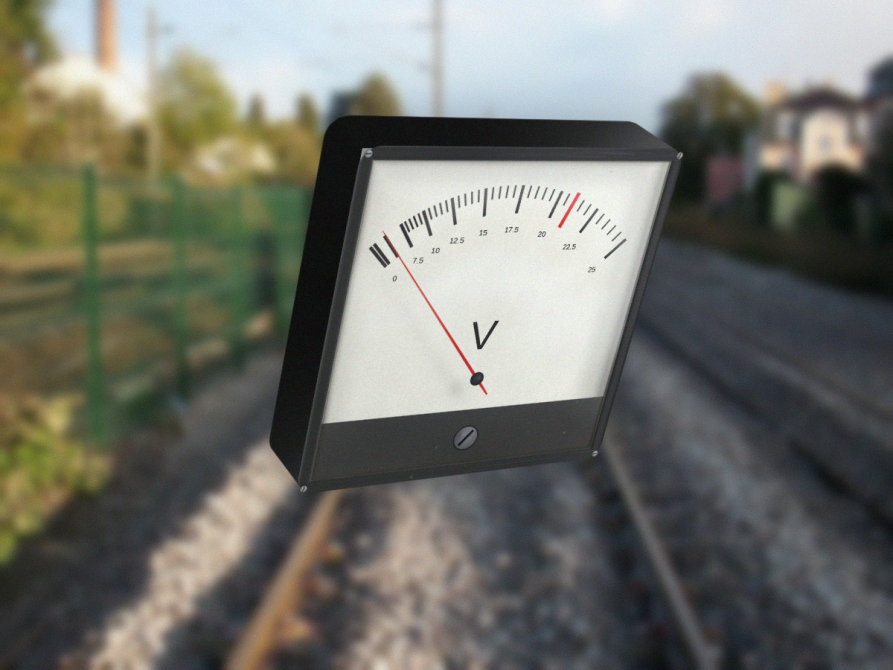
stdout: **5** V
